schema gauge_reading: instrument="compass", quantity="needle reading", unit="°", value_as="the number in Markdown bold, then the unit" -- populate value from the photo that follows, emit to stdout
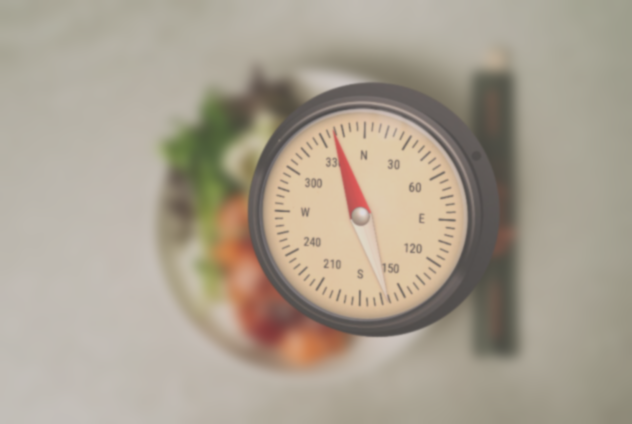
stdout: **340** °
